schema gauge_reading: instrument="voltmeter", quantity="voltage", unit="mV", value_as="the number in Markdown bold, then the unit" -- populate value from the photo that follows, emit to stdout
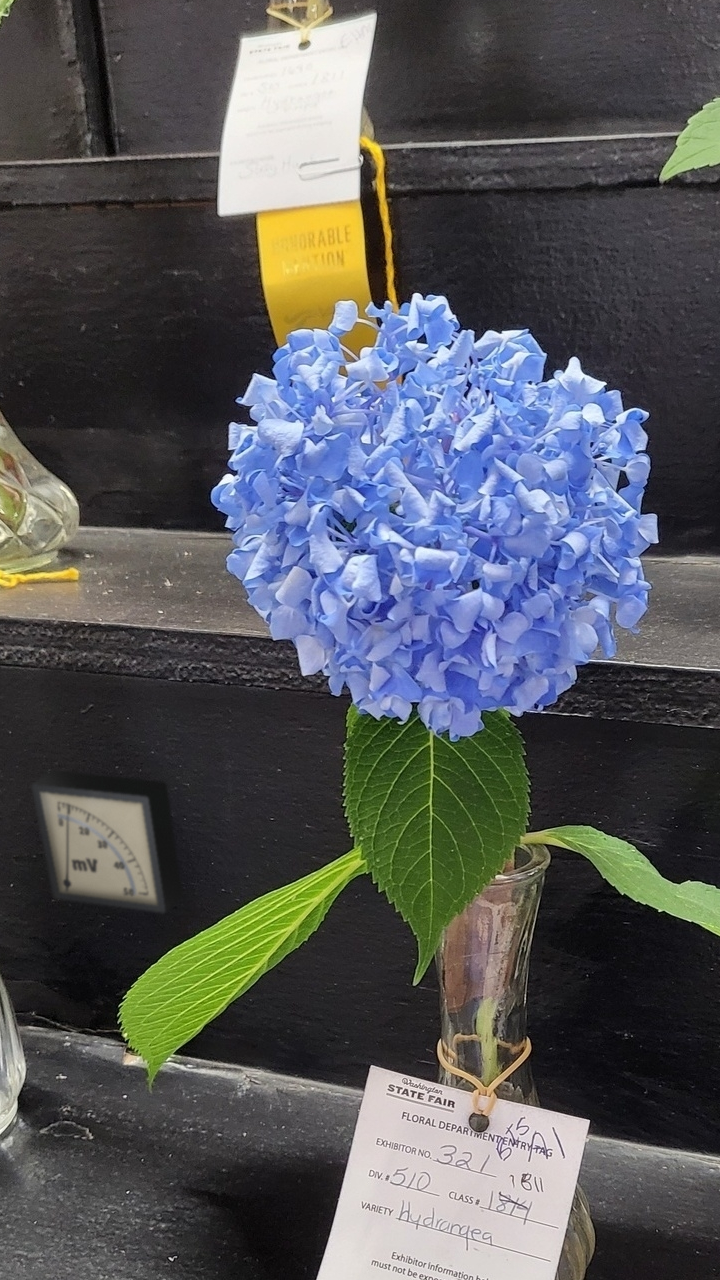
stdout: **10** mV
